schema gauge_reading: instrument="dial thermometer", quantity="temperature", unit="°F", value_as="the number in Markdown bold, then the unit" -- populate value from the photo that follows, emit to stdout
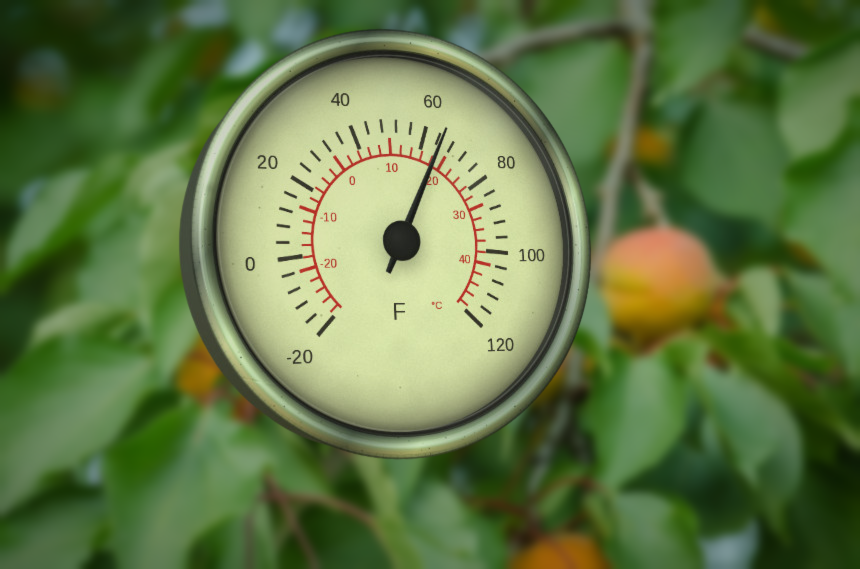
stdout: **64** °F
